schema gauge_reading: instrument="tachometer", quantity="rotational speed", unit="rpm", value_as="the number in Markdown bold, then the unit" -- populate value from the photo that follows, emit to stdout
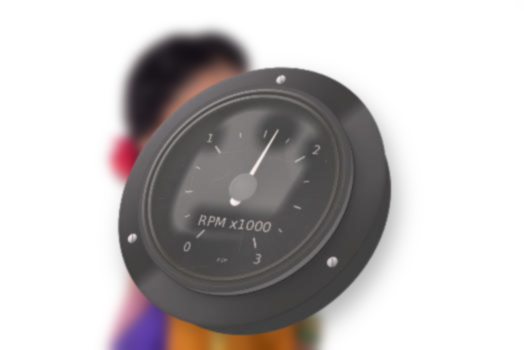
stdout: **1625** rpm
